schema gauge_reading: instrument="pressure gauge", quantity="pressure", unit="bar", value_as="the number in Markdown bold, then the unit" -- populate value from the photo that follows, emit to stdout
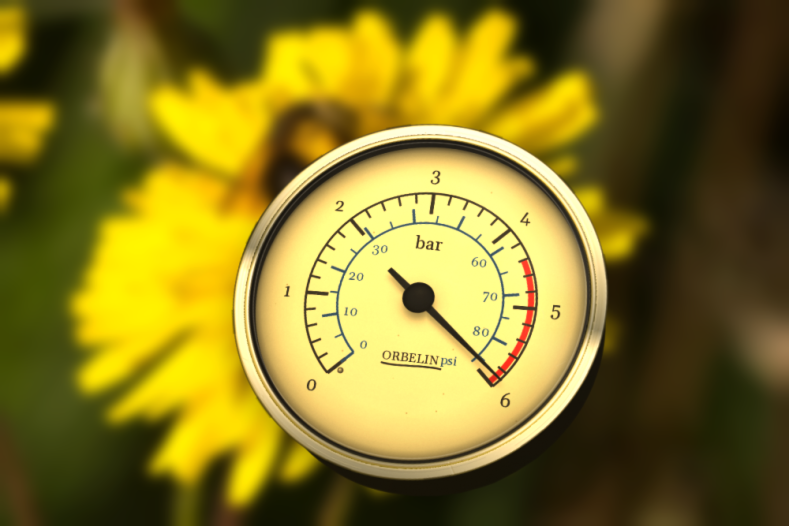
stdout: **5.9** bar
